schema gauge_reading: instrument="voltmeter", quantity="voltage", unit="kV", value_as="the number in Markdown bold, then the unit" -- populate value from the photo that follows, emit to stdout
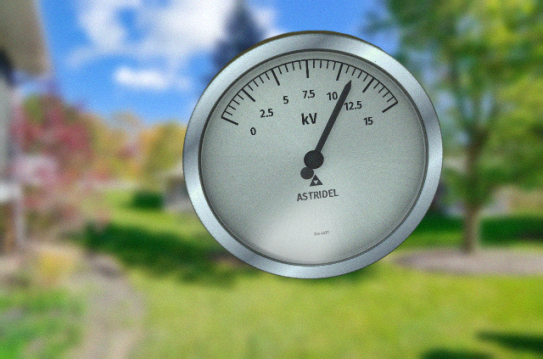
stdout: **11** kV
